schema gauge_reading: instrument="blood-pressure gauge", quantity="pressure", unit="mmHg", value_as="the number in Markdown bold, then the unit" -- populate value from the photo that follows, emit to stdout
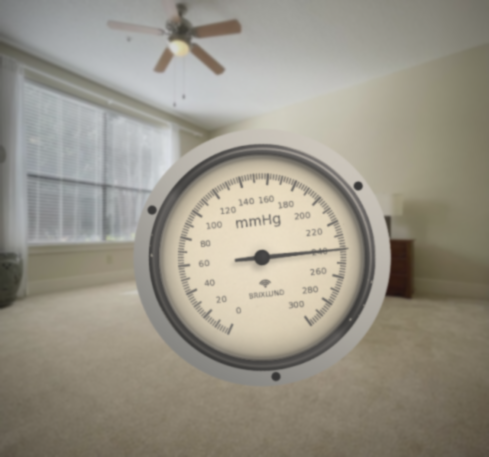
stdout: **240** mmHg
